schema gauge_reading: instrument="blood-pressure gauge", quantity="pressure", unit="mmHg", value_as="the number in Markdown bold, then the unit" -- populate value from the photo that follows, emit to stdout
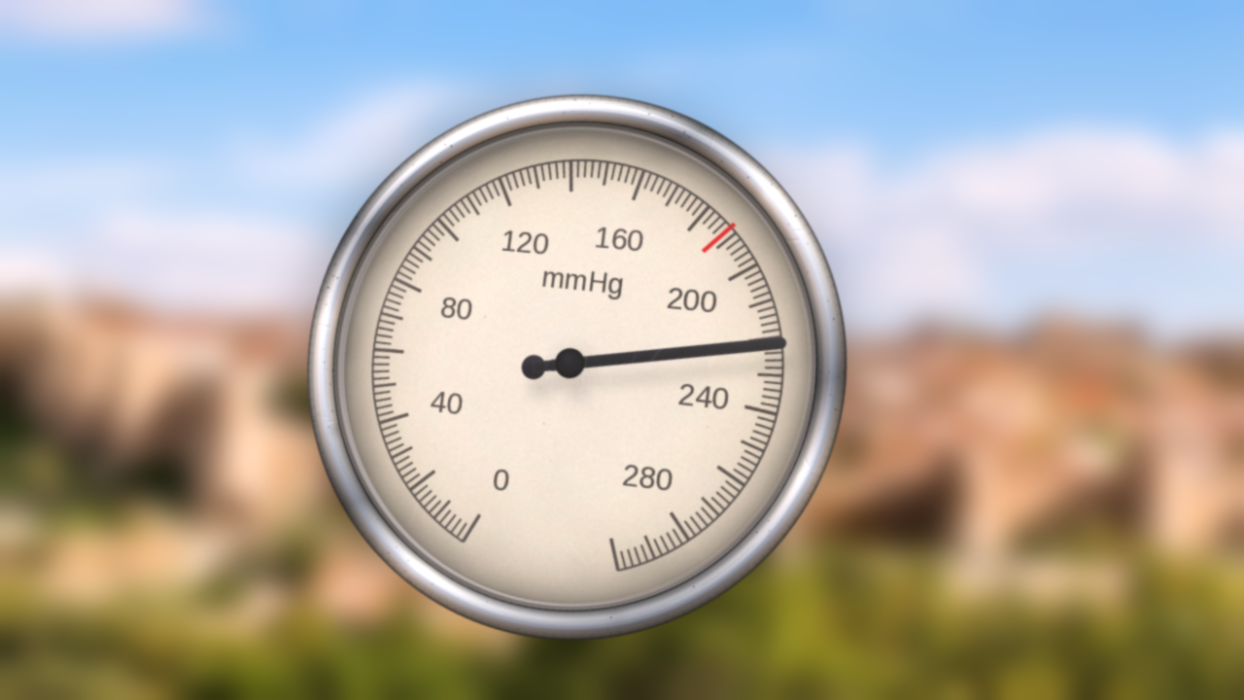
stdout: **222** mmHg
